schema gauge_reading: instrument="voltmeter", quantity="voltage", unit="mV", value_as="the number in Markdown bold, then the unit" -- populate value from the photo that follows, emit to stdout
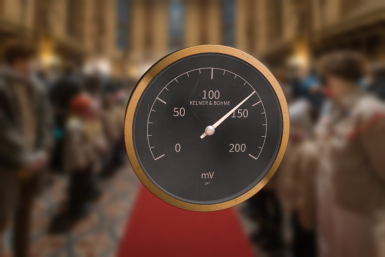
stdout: **140** mV
